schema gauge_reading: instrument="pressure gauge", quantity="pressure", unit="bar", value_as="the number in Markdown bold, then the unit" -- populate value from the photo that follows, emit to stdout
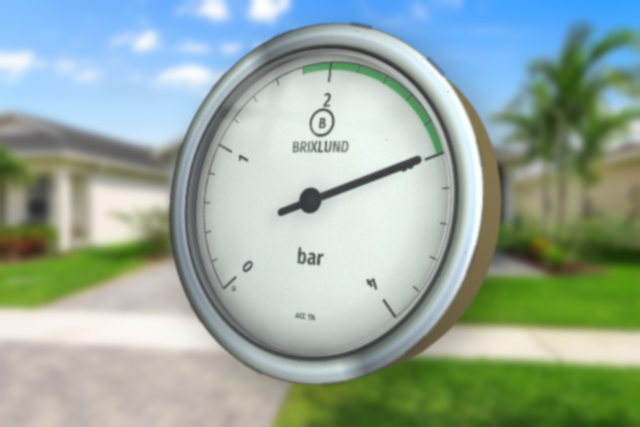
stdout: **3** bar
